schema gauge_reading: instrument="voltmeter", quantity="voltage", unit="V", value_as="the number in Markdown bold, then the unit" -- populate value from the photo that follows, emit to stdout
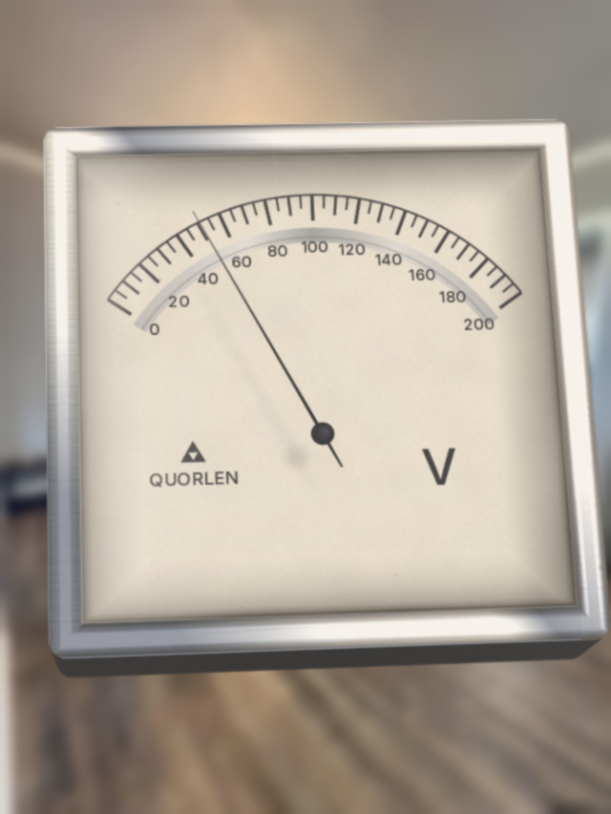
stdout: **50** V
